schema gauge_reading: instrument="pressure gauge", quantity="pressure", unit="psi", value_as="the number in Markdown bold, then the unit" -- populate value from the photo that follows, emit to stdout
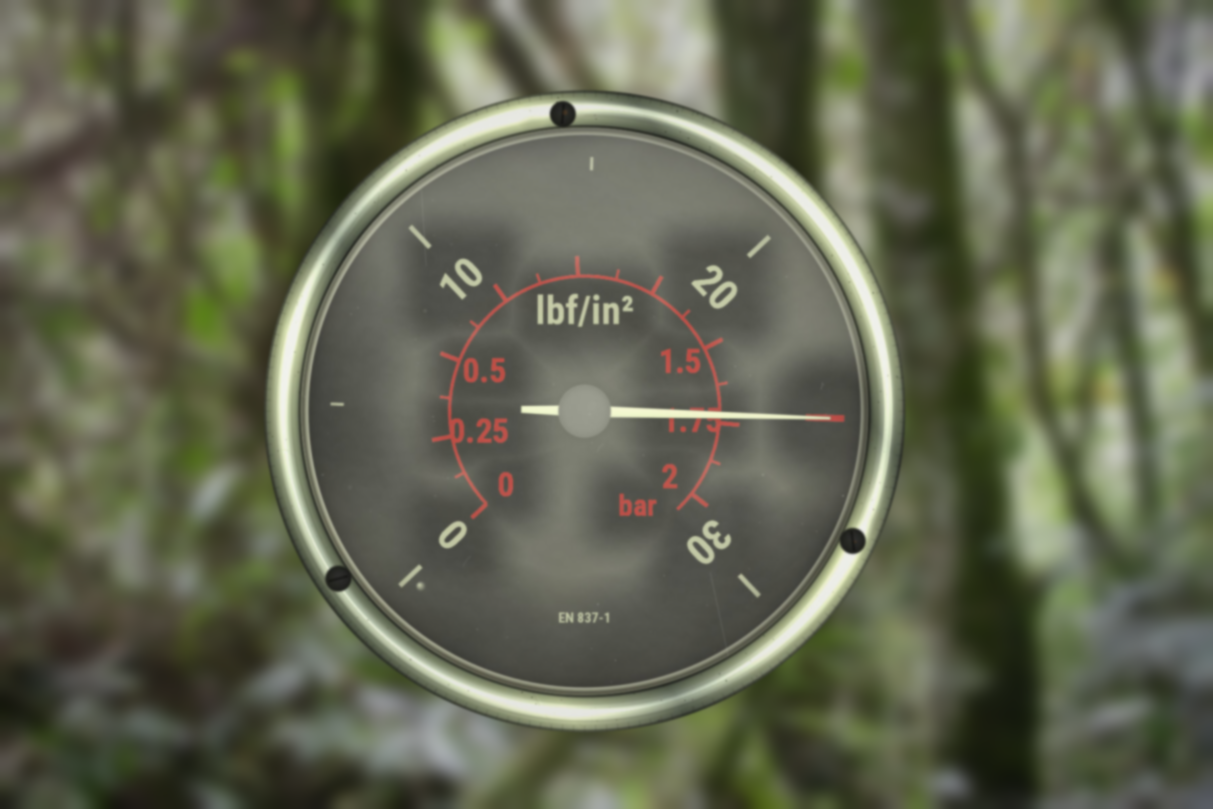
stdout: **25** psi
